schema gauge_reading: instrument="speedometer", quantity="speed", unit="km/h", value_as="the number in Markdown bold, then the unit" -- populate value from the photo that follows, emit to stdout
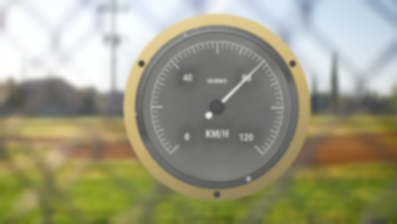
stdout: **80** km/h
